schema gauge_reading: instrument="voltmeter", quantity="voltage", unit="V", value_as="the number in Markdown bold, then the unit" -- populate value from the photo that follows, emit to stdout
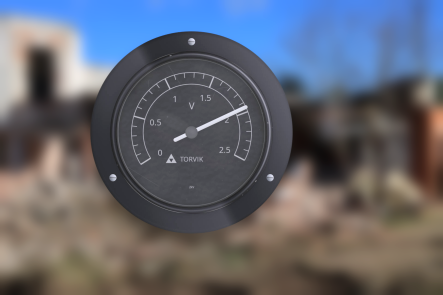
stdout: **1.95** V
